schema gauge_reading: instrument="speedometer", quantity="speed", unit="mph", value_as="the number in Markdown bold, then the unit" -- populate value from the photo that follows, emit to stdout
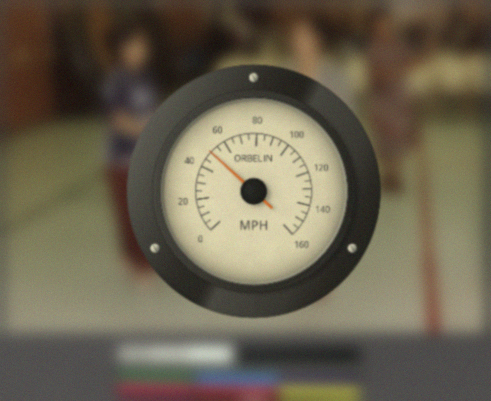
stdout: **50** mph
